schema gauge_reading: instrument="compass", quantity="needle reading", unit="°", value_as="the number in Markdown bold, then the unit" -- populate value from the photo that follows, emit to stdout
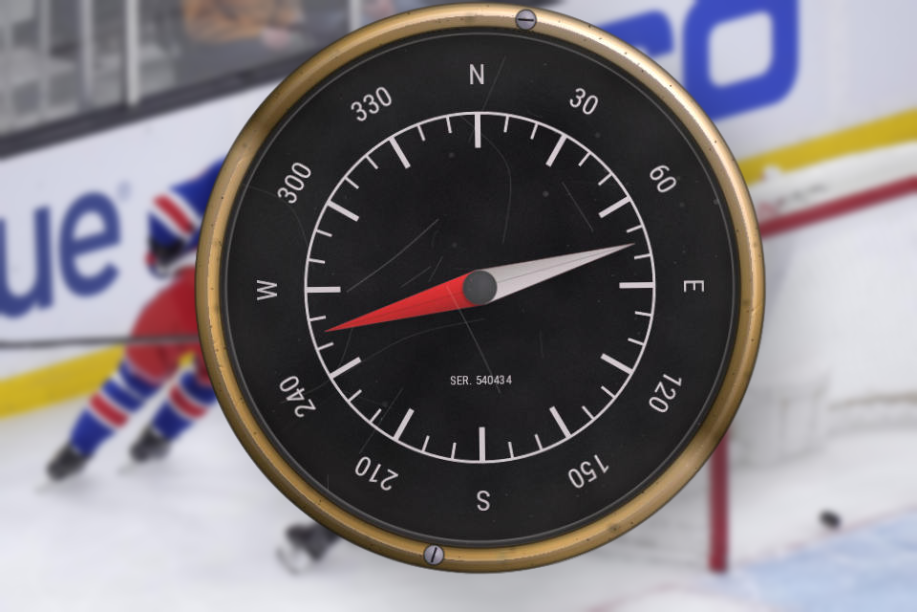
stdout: **255** °
